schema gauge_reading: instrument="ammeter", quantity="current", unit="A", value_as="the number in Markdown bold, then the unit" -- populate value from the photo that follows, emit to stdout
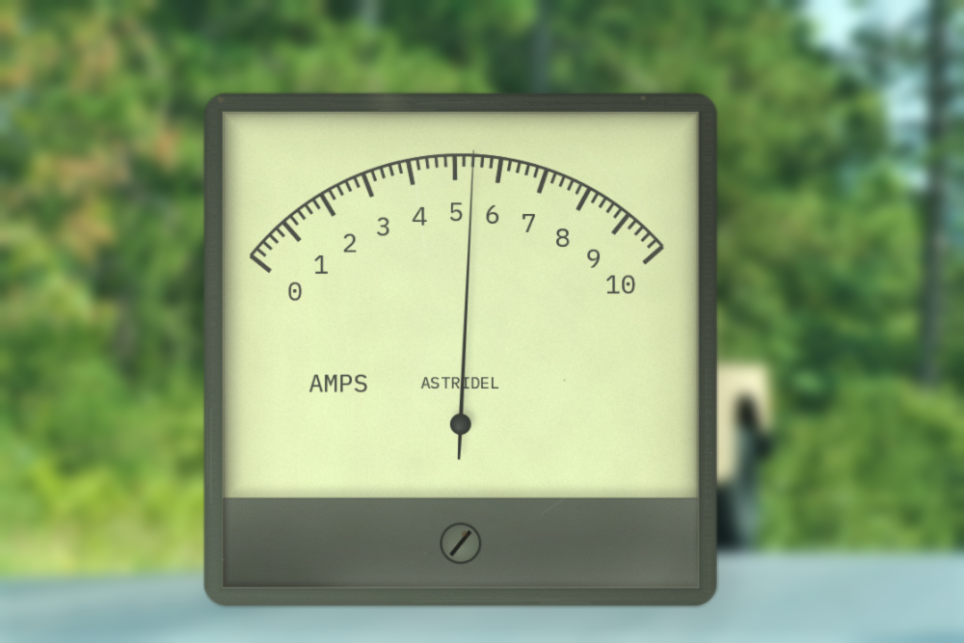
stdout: **5.4** A
